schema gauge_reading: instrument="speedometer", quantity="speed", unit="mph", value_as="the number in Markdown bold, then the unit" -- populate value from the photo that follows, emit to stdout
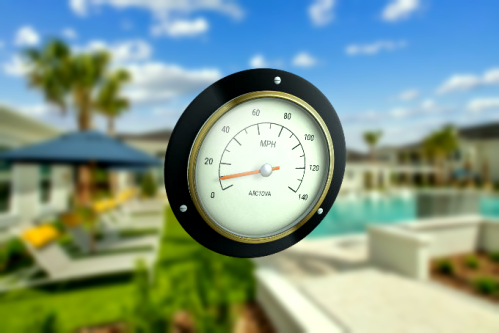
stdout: **10** mph
